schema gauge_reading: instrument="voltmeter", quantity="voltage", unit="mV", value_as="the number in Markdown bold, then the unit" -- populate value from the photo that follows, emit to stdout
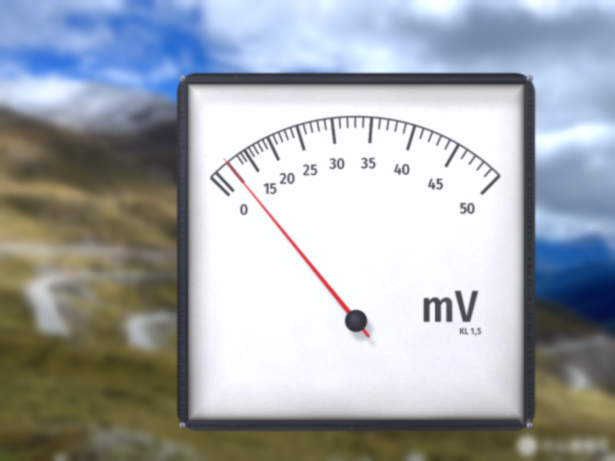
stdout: **10** mV
